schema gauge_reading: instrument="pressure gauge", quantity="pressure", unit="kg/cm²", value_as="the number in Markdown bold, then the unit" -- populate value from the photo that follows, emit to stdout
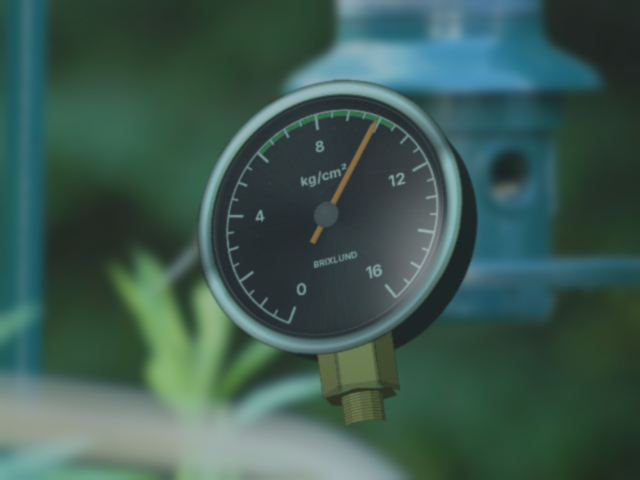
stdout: **10** kg/cm²
